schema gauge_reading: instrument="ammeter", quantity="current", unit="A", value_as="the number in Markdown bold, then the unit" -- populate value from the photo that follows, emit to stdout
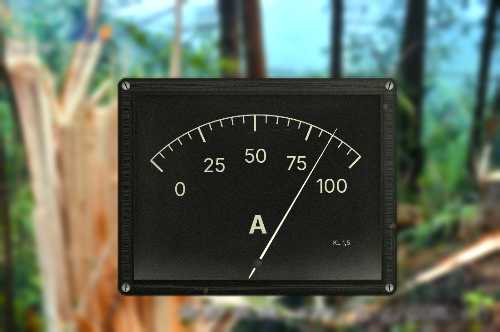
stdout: **85** A
